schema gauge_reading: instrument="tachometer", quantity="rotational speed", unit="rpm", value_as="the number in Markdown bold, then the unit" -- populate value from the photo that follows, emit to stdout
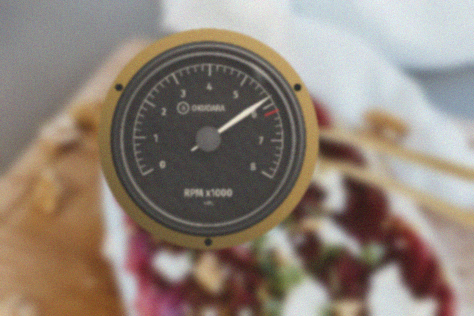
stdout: **5800** rpm
